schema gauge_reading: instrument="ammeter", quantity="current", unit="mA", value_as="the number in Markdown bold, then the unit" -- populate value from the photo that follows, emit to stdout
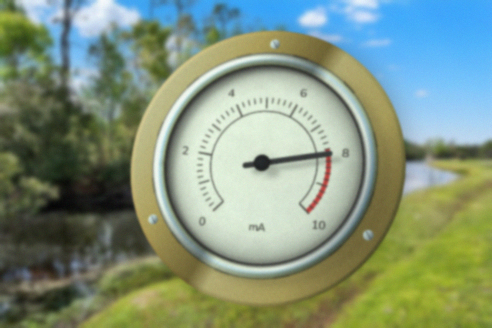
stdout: **8** mA
